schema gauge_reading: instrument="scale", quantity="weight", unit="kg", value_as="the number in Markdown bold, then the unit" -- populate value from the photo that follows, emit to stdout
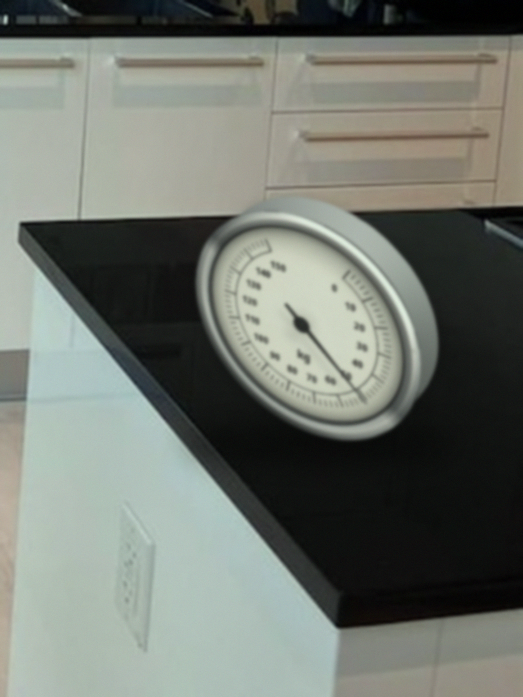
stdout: **50** kg
